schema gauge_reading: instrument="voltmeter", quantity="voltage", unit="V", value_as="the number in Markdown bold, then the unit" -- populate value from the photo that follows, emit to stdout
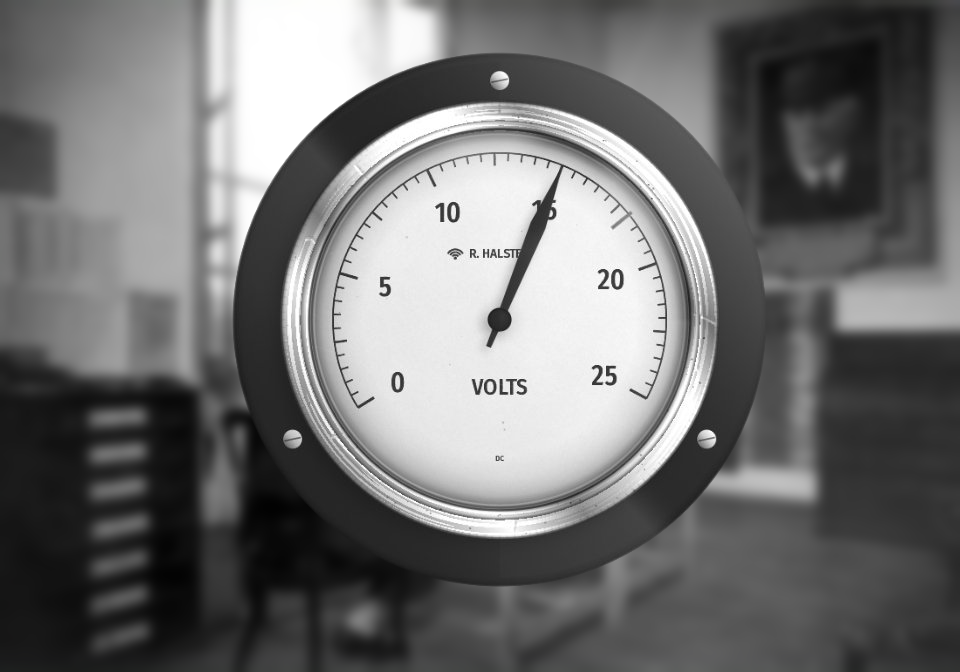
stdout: **15** V
